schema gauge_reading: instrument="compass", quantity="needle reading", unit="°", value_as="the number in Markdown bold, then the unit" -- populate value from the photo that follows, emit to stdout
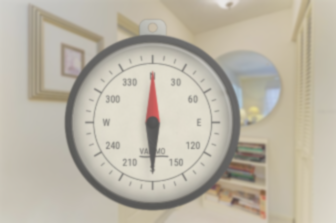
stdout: **0** °
